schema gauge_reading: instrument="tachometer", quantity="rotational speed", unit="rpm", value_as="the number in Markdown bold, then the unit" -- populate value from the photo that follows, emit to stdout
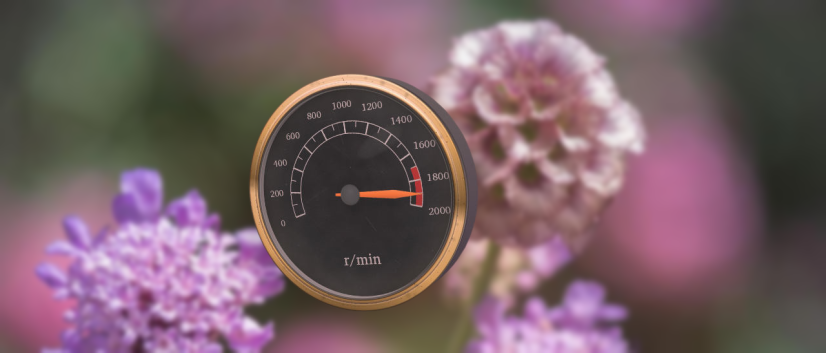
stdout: **1900** rpm
